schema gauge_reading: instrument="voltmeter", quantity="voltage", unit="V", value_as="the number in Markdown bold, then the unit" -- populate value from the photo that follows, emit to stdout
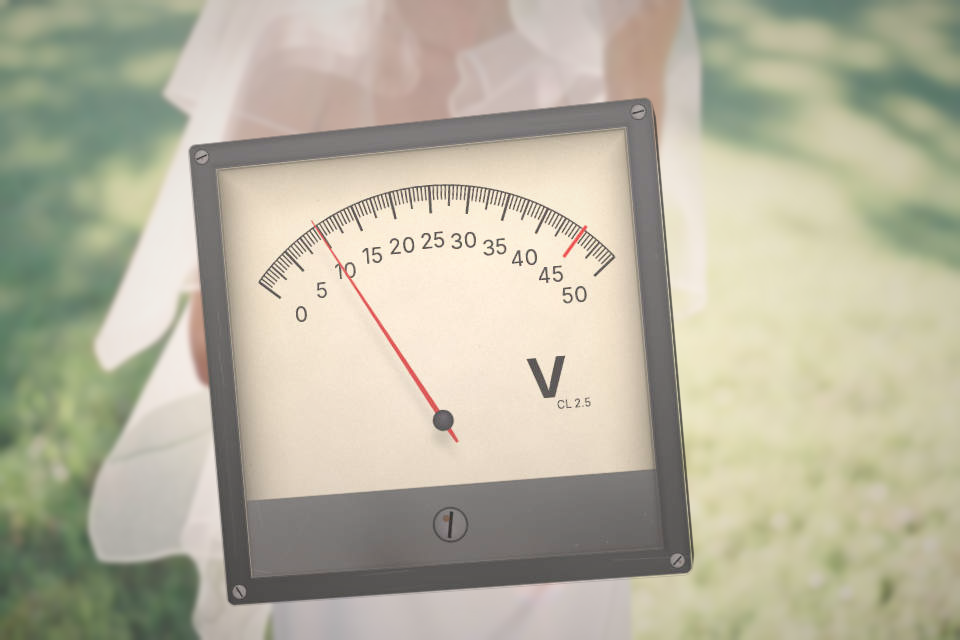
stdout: **10** V
